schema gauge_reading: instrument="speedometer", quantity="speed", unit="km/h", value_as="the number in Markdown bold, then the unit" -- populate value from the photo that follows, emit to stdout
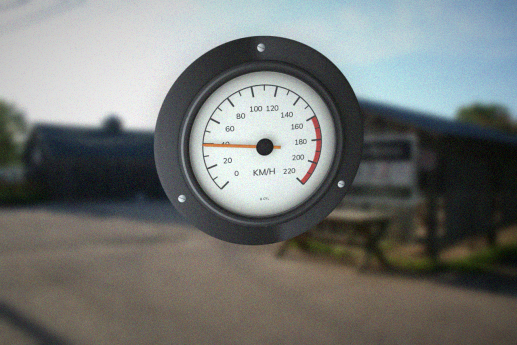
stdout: **40** km/h
